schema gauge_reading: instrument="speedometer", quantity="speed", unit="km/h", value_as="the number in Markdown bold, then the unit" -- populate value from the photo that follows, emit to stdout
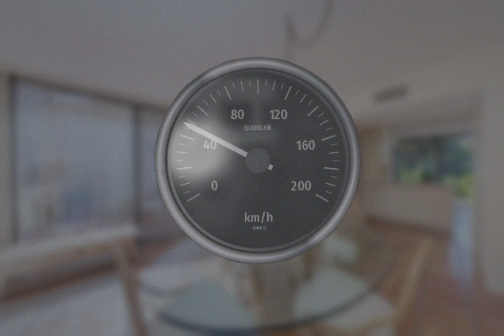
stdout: **47.5** km/h
